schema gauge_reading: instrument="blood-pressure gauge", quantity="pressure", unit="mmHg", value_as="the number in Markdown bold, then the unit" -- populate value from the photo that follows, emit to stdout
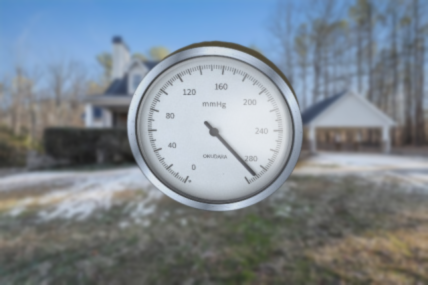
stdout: **290** mmHg
